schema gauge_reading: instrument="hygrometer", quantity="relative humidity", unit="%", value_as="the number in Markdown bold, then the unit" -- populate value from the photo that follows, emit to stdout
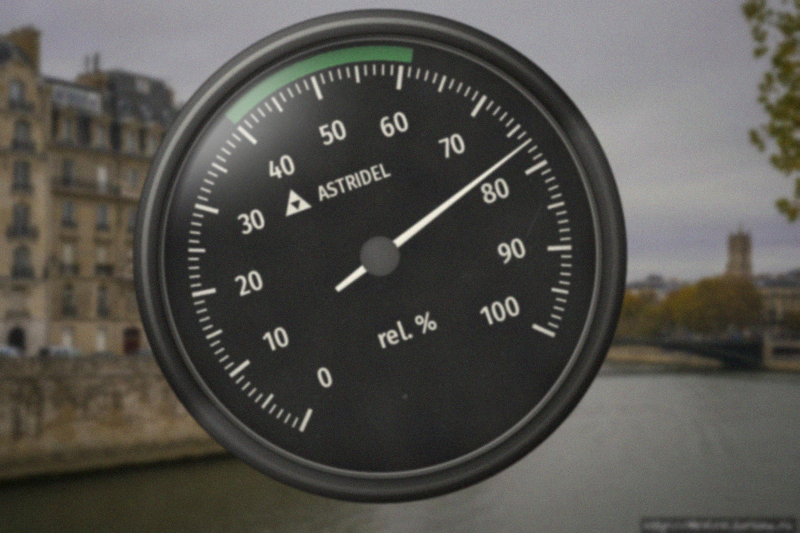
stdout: **77** %
